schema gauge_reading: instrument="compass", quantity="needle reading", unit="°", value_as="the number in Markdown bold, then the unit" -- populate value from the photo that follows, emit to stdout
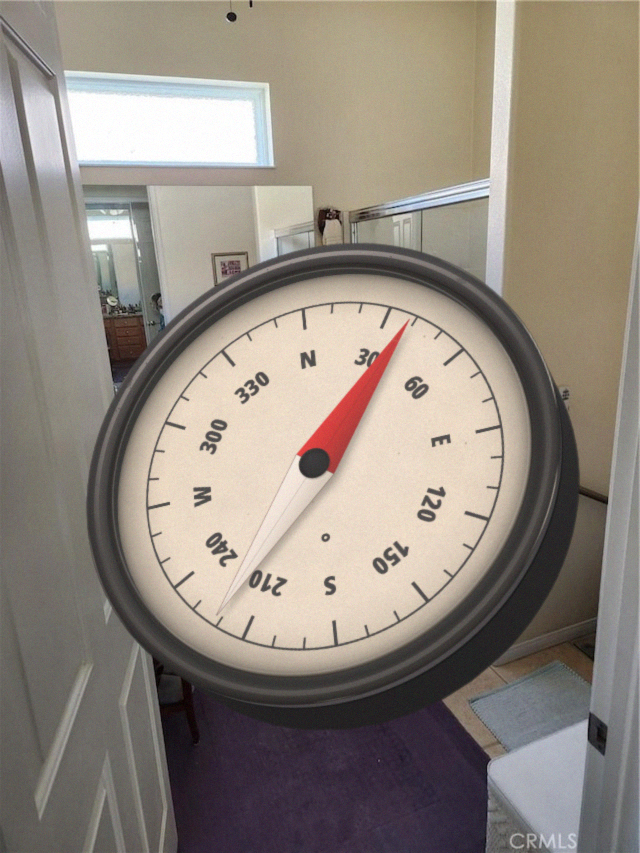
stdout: **40** °
